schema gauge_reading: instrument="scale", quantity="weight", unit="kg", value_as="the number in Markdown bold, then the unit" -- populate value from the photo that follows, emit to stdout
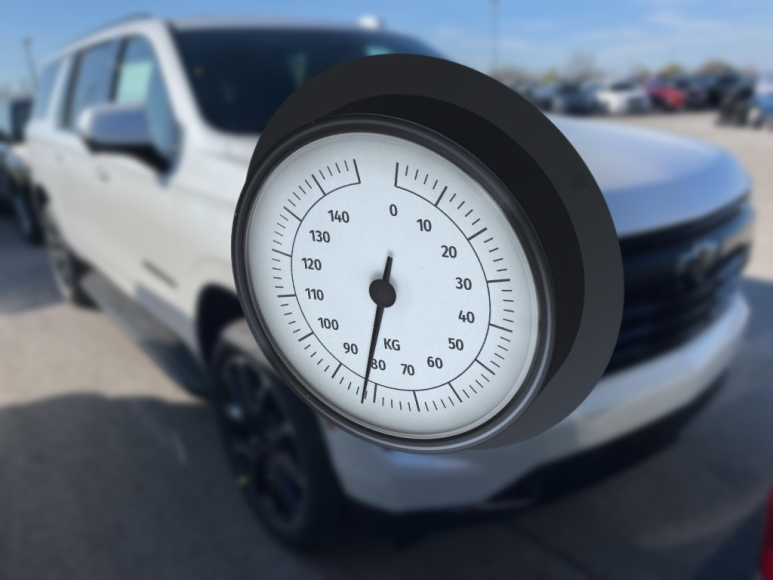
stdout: **82** kg
